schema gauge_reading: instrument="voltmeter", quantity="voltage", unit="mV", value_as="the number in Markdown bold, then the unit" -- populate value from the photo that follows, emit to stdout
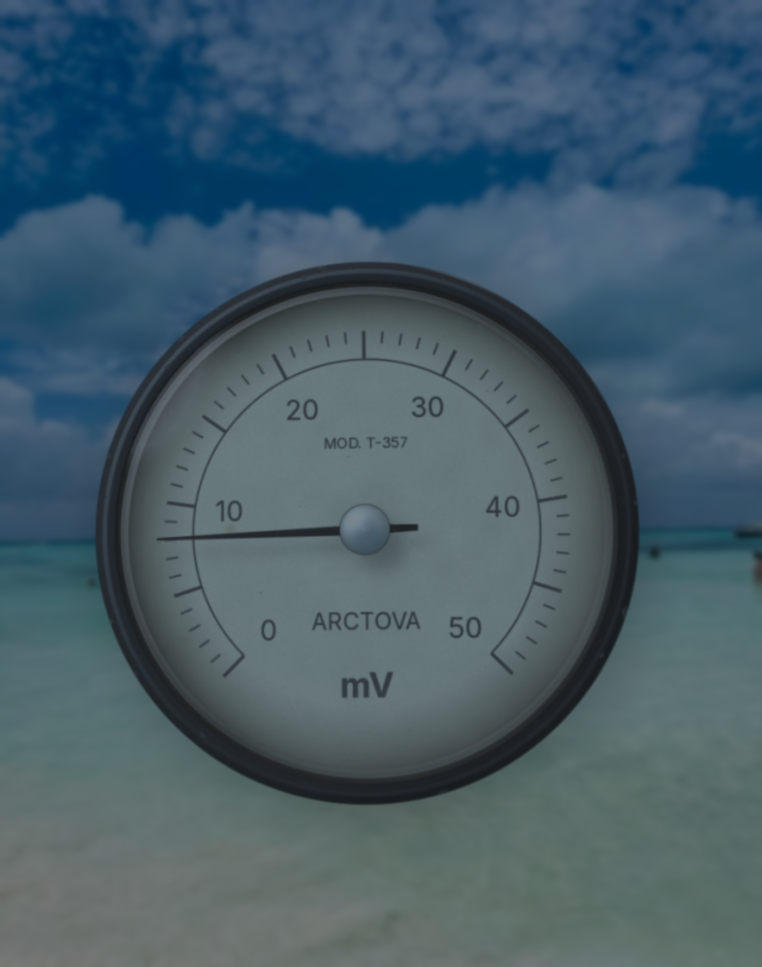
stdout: **8** mV
